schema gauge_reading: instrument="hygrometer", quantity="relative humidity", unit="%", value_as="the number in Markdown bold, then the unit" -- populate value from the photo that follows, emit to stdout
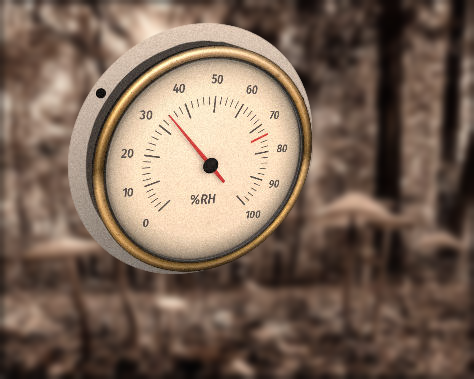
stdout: **34** %
